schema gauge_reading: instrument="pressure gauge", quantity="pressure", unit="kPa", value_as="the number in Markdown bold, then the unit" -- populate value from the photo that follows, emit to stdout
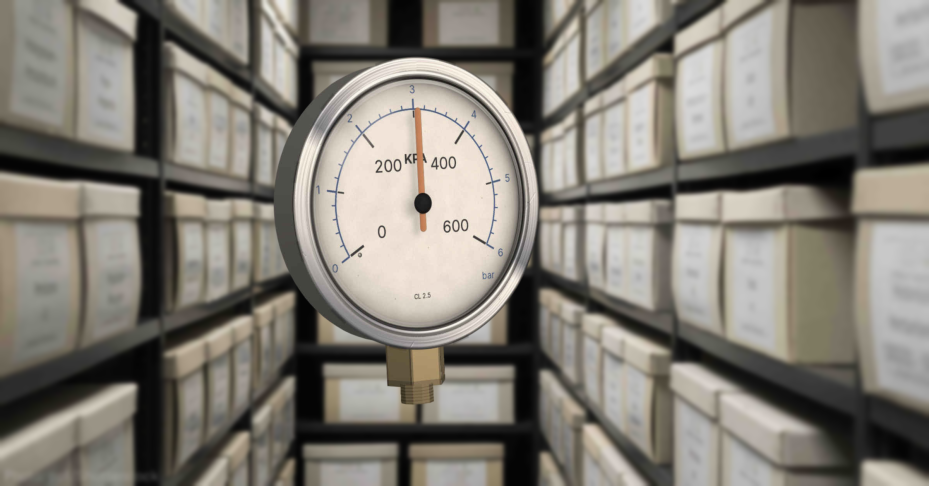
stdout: **300** kPa
